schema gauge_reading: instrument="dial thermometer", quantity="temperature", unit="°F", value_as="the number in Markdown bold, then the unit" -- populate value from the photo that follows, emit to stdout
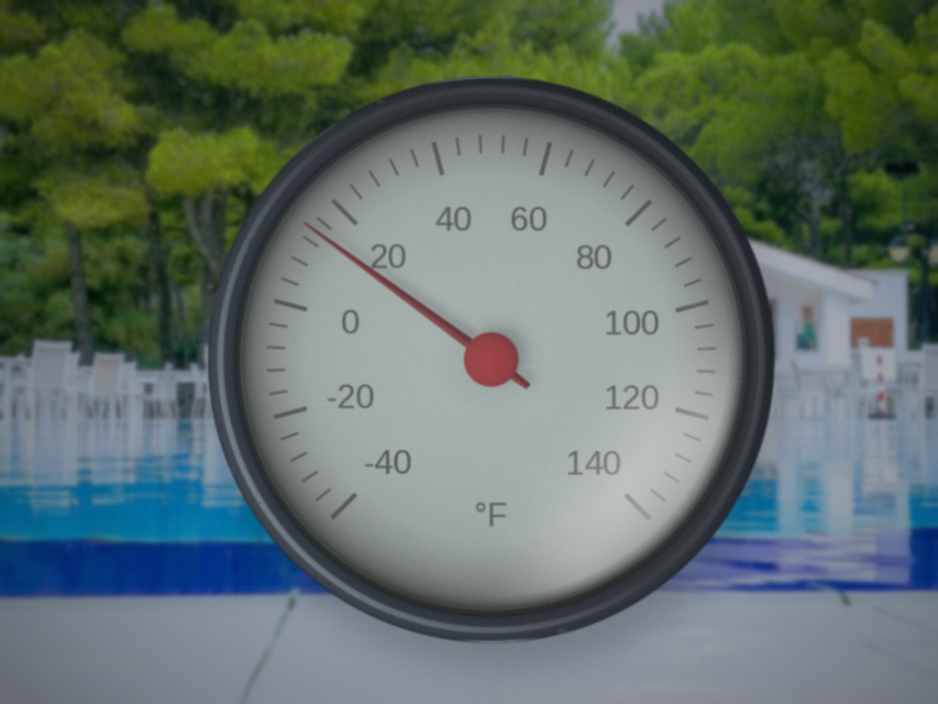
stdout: **14** °F
